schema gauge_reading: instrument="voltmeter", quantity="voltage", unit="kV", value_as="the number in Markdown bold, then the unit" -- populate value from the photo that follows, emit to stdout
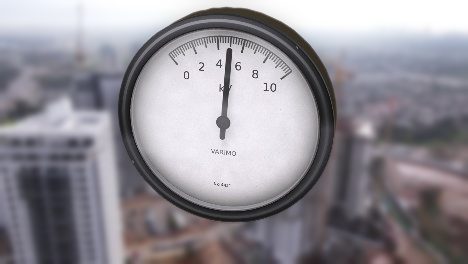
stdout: **5** kV
